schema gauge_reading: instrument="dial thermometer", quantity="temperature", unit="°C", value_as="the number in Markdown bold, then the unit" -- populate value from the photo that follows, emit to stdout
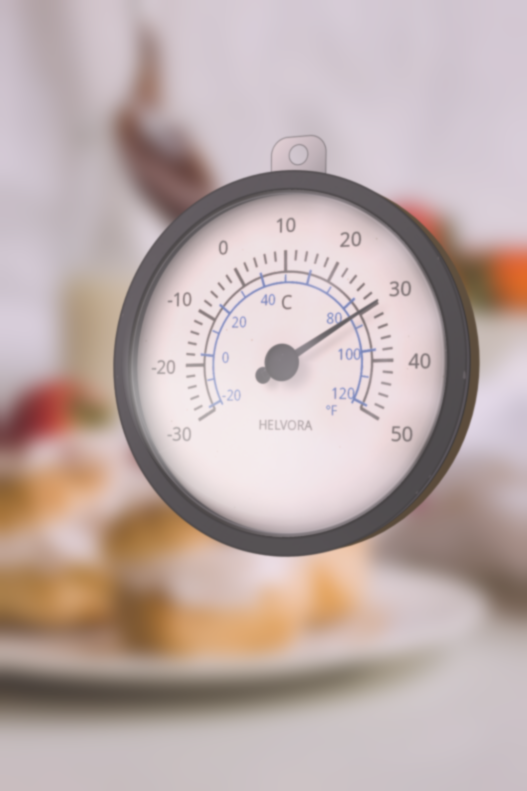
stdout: **30** °C
